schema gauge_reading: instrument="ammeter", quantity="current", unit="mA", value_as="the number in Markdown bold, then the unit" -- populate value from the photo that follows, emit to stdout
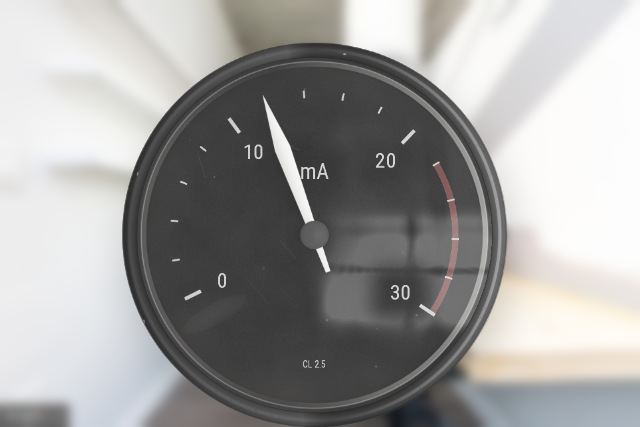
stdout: **12** mA
